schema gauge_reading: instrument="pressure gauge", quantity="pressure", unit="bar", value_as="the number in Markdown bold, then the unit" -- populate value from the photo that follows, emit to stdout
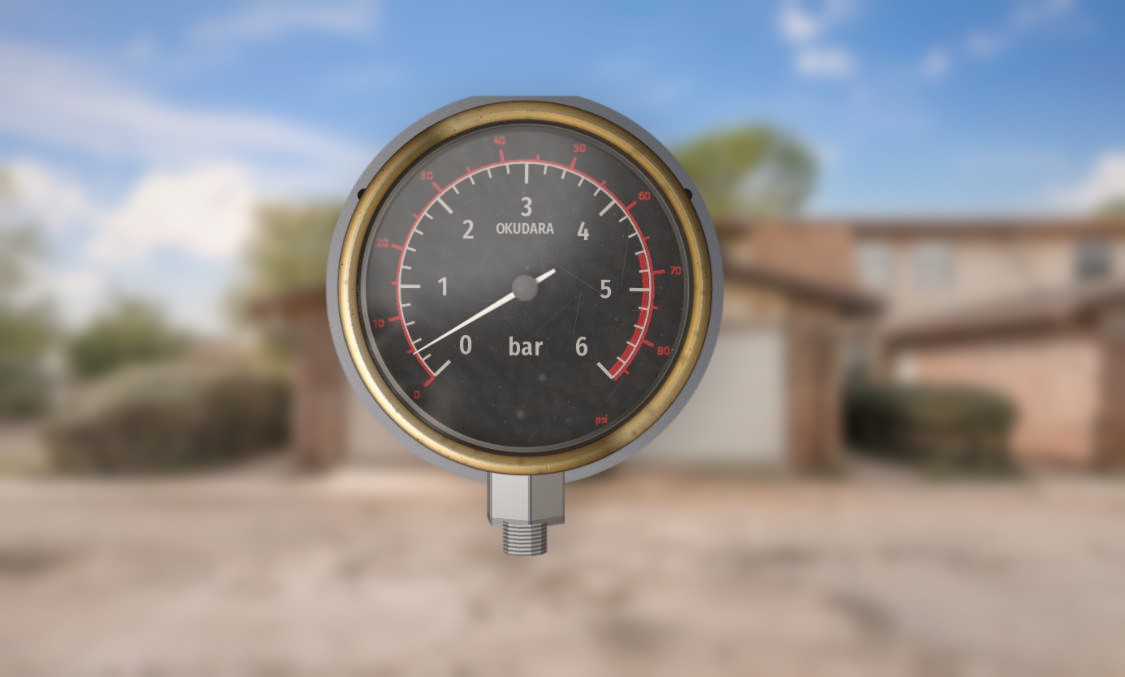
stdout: **0.3** bar
